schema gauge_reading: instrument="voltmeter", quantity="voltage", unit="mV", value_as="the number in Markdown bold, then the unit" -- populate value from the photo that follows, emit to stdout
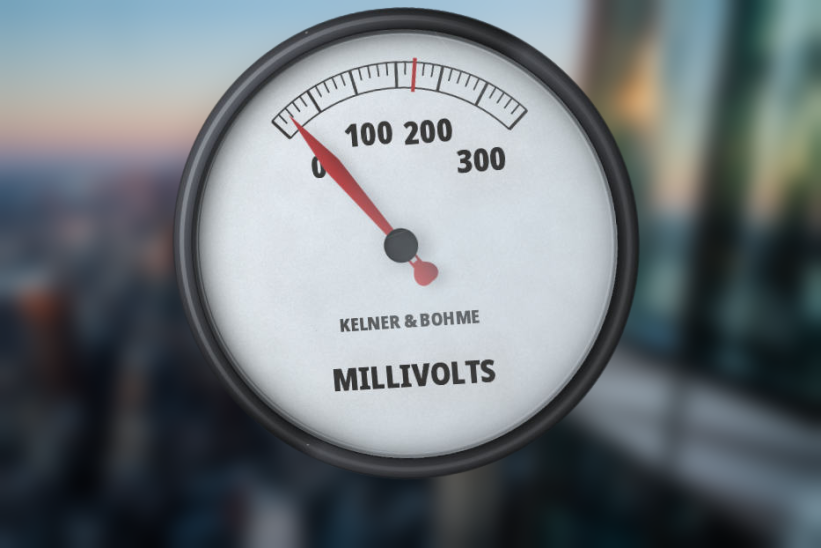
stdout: **20** mV
